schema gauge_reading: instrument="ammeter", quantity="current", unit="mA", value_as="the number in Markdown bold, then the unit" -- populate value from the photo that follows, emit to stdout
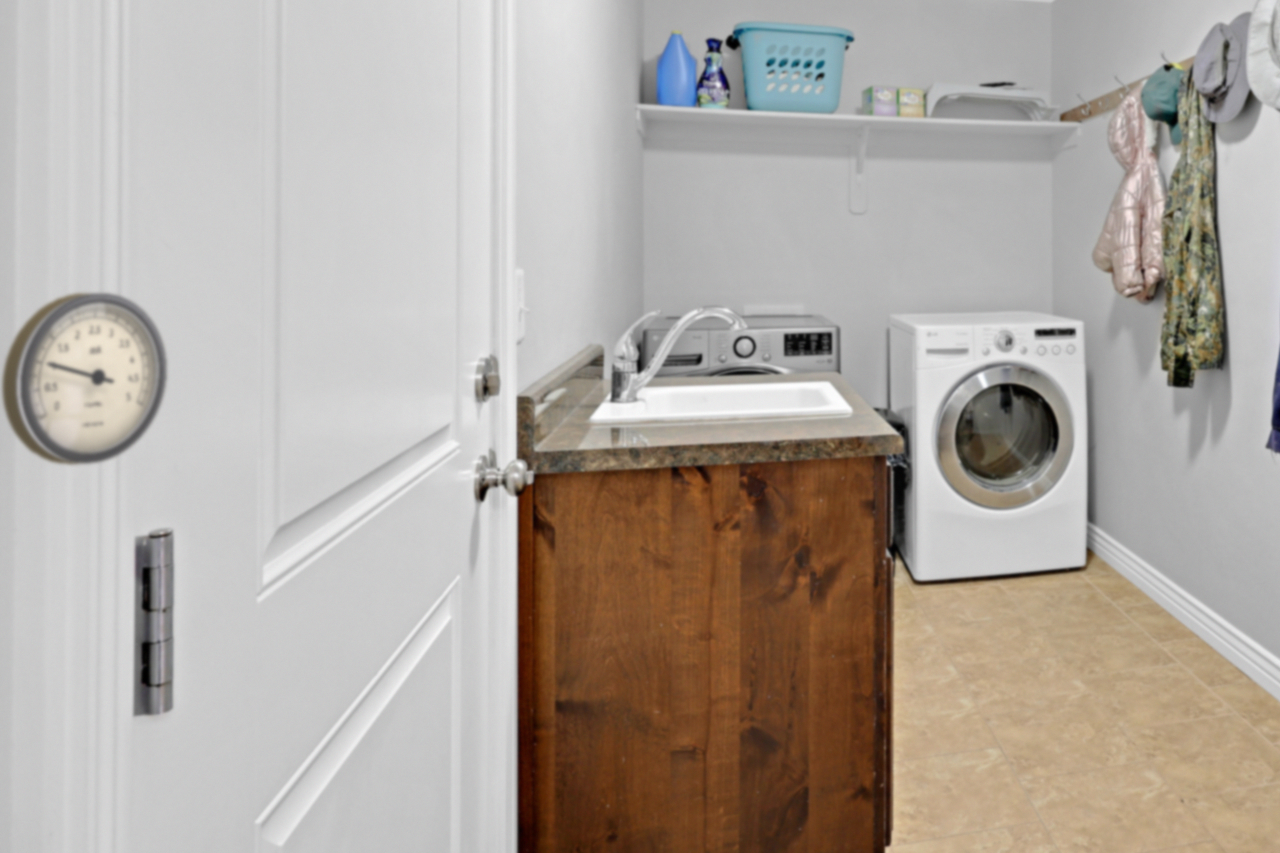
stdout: **1** mA
